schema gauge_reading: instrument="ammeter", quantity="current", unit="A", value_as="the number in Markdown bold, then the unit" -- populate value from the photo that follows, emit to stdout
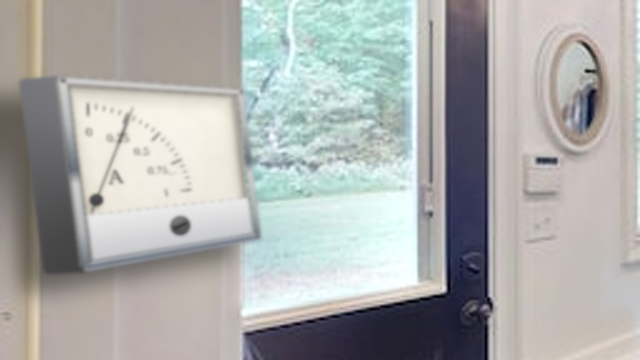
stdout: **0.25** A
